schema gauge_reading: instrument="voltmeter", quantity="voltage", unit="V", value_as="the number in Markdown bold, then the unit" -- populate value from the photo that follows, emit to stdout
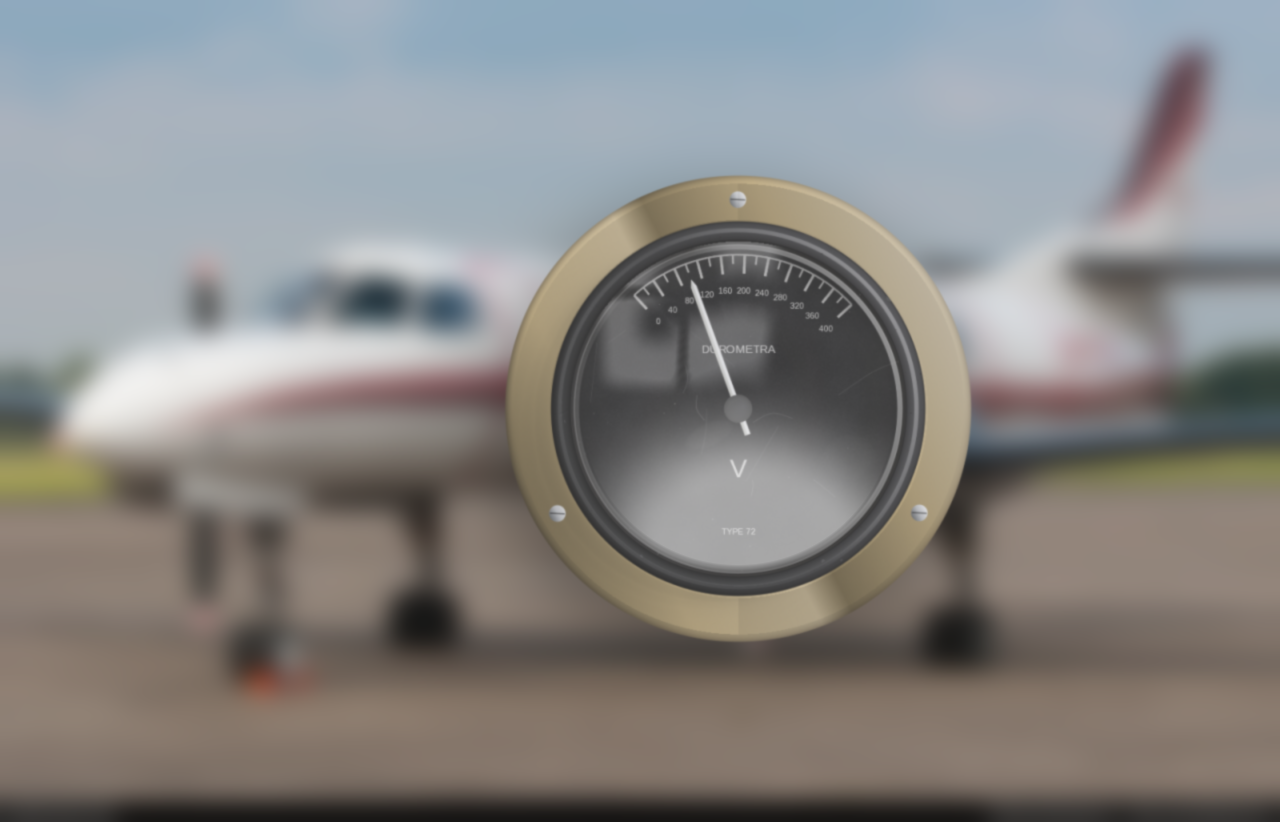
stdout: **100** V
